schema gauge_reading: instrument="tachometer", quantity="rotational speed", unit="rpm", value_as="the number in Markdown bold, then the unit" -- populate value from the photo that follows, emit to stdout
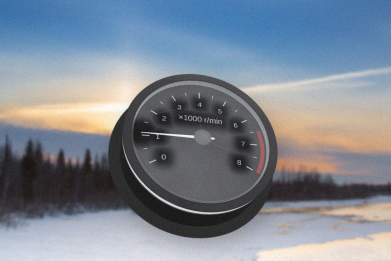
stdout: **1000** rpm
